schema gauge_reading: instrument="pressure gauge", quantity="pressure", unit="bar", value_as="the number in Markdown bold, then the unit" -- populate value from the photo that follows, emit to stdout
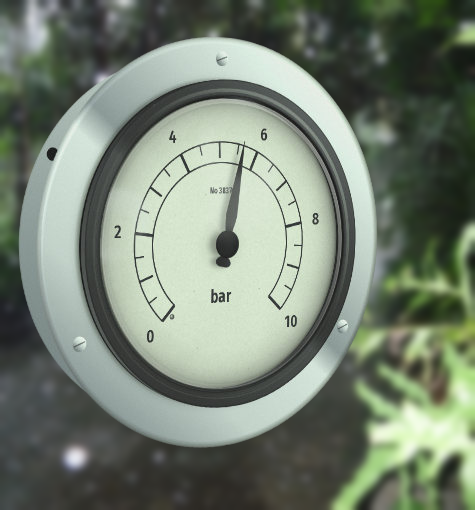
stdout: **5.5** bar
